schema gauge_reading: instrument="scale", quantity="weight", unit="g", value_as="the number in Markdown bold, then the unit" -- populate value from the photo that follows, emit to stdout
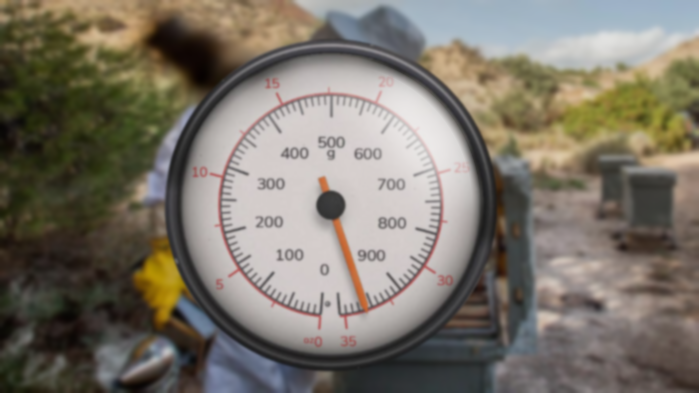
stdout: **960** g
